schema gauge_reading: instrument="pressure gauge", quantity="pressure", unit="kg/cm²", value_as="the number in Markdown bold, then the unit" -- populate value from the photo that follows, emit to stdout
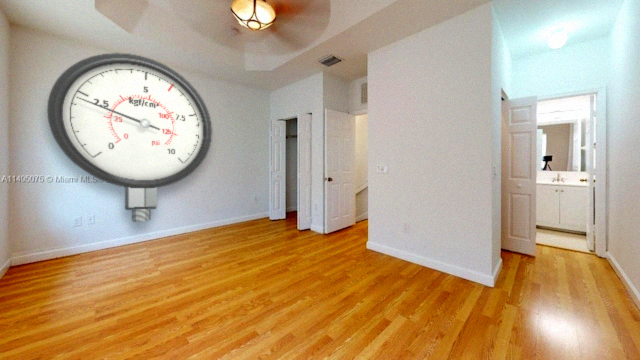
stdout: **2.25** kg/cm²
